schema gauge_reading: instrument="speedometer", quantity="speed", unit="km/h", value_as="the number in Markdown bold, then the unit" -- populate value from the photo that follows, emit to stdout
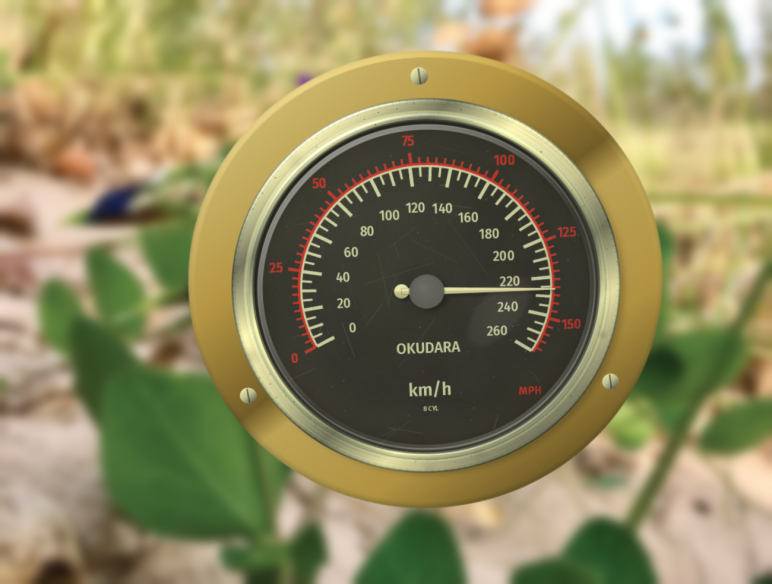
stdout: **225** km/h
